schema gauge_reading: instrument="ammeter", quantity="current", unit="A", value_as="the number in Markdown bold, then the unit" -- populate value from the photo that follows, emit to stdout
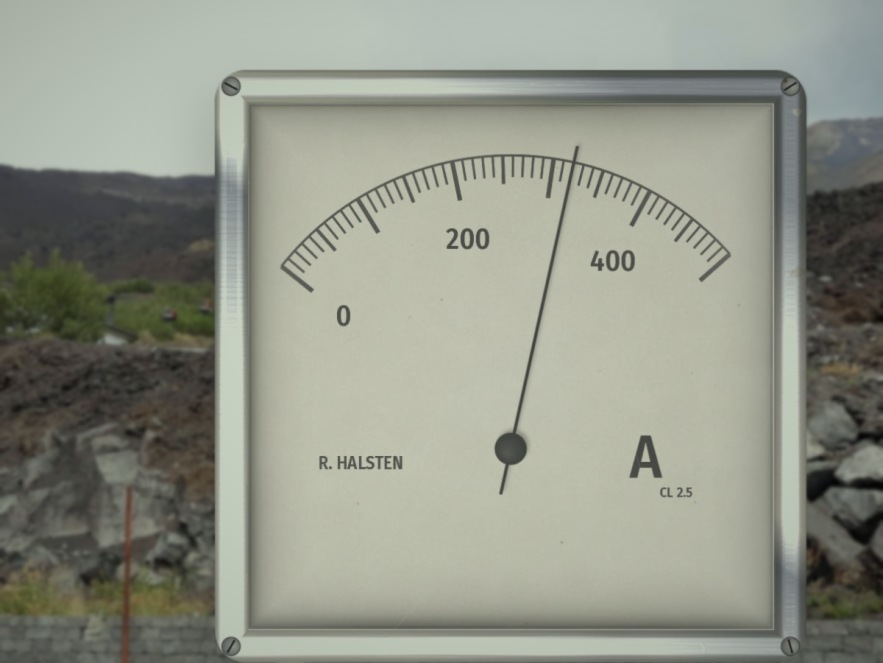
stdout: **320** A
